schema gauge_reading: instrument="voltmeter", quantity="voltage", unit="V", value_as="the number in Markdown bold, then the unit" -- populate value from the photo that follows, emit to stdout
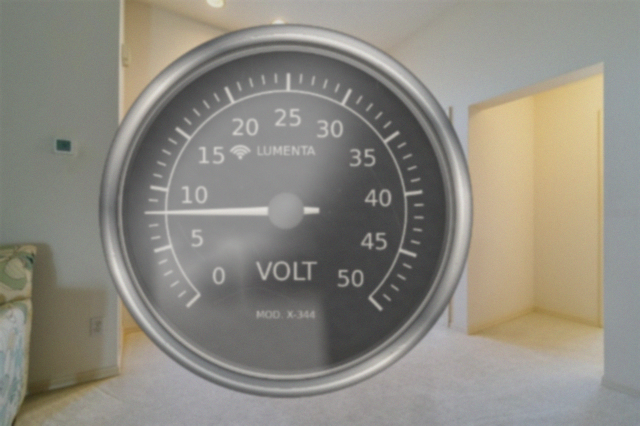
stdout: **8** V
